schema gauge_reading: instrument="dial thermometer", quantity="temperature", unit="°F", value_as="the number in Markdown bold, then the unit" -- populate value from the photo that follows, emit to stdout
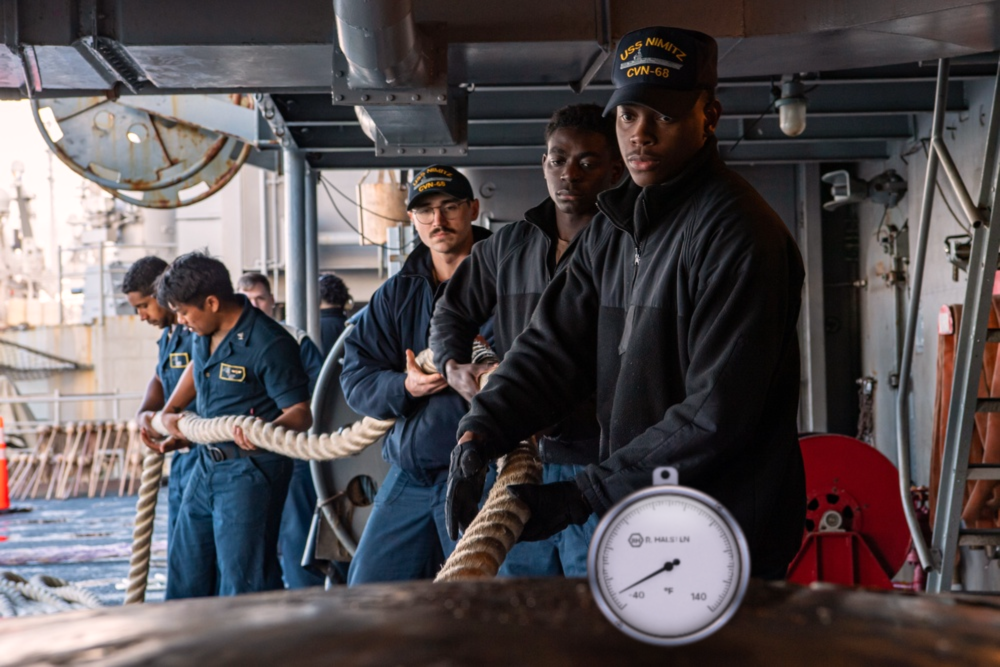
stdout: **-30** °F
